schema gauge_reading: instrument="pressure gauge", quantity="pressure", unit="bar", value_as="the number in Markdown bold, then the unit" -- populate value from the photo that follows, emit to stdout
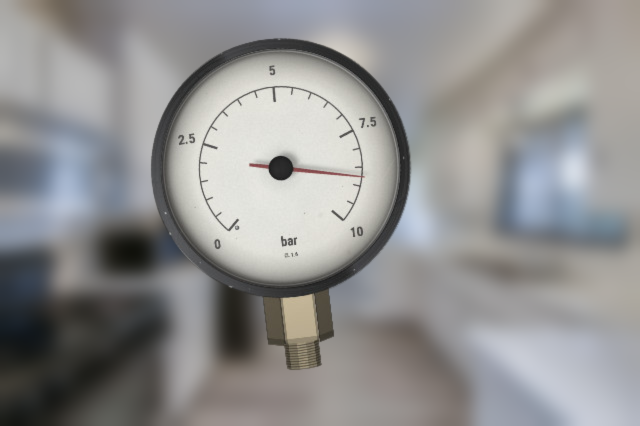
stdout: **8.75** bar
